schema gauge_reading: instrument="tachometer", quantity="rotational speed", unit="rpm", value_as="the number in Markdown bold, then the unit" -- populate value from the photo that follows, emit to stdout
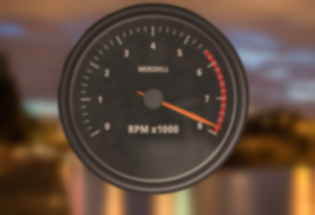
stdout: **7800** rpm
